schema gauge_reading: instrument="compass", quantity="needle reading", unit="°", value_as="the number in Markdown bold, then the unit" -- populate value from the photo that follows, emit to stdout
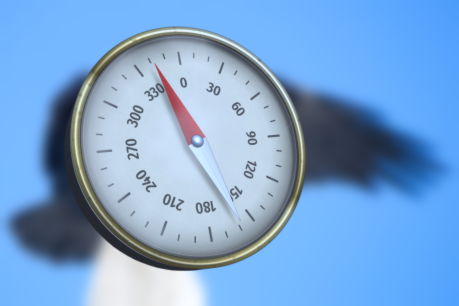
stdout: **340** °
